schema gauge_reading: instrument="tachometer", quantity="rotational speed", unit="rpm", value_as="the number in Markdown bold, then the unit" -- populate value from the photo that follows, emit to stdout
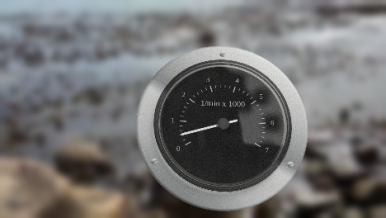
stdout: **400** rpm
